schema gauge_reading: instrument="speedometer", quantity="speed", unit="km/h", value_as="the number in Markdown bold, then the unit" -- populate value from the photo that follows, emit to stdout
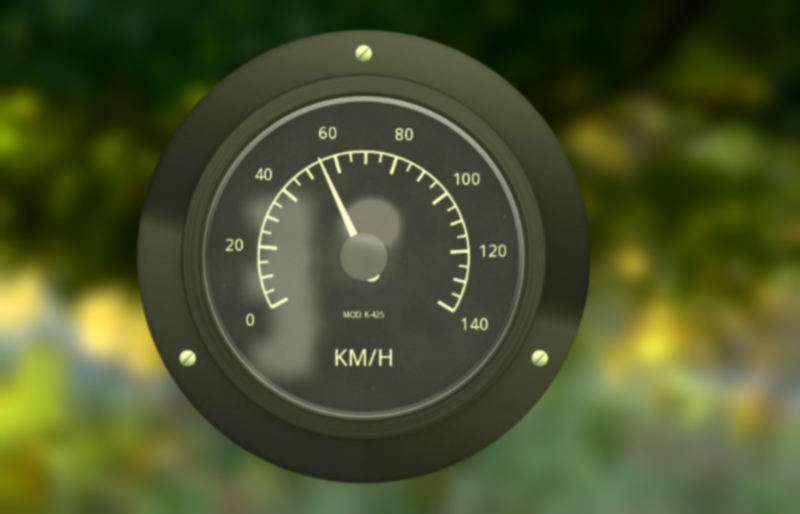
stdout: **55** km/h
